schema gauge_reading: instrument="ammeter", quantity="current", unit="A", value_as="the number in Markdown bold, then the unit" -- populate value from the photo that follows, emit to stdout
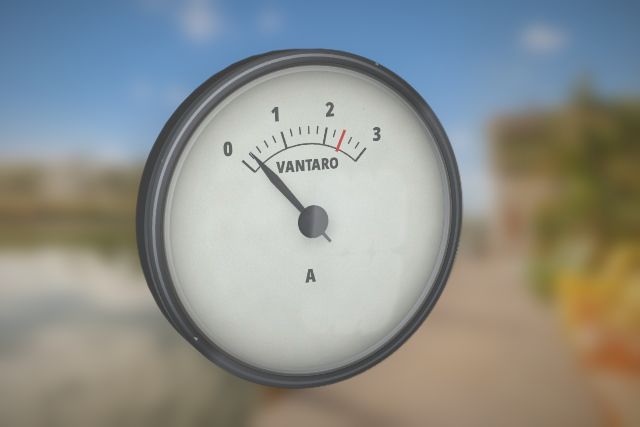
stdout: **0.2** A
